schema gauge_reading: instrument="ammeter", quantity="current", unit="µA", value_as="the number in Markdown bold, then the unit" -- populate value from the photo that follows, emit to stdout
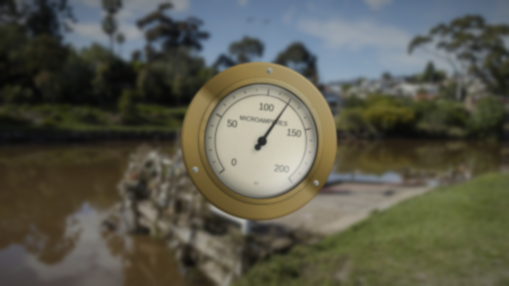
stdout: **120** µA
